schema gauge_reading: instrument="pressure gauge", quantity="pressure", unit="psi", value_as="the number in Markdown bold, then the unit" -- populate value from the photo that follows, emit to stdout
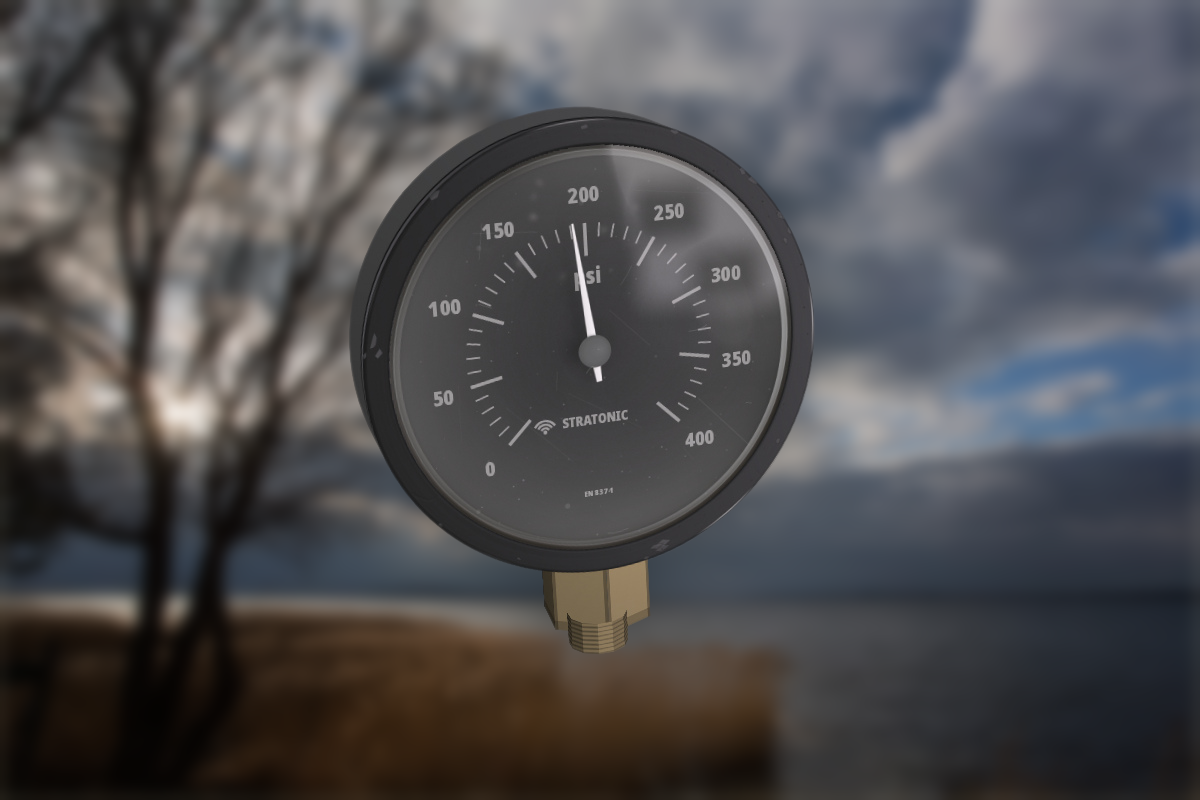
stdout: **190** psi
